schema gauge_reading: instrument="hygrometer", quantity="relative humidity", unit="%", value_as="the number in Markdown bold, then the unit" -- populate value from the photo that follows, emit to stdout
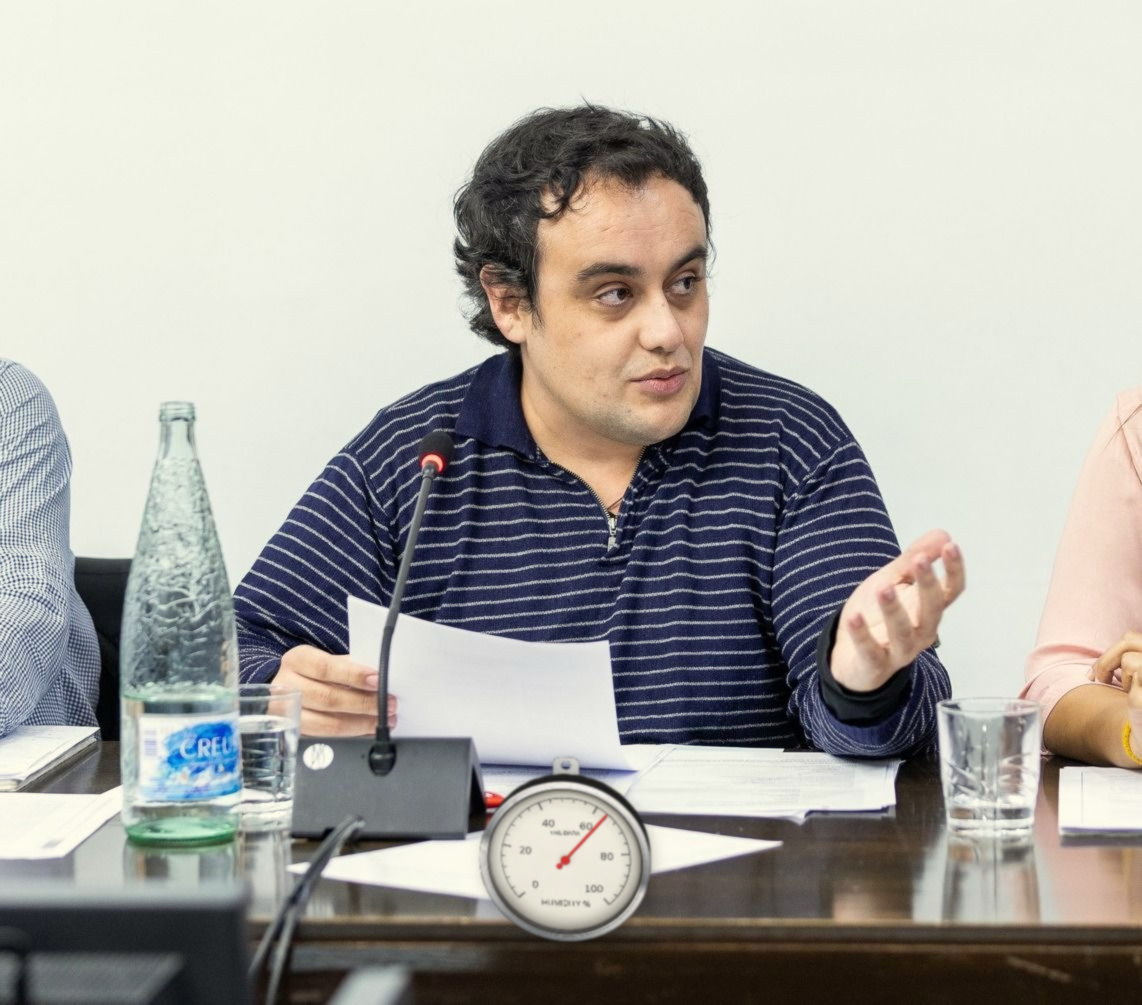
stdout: **64** %
